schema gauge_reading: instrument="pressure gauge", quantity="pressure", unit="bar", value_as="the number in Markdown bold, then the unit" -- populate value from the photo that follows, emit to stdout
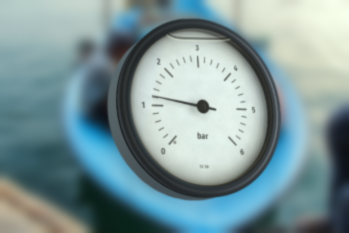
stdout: **1.2** bar
